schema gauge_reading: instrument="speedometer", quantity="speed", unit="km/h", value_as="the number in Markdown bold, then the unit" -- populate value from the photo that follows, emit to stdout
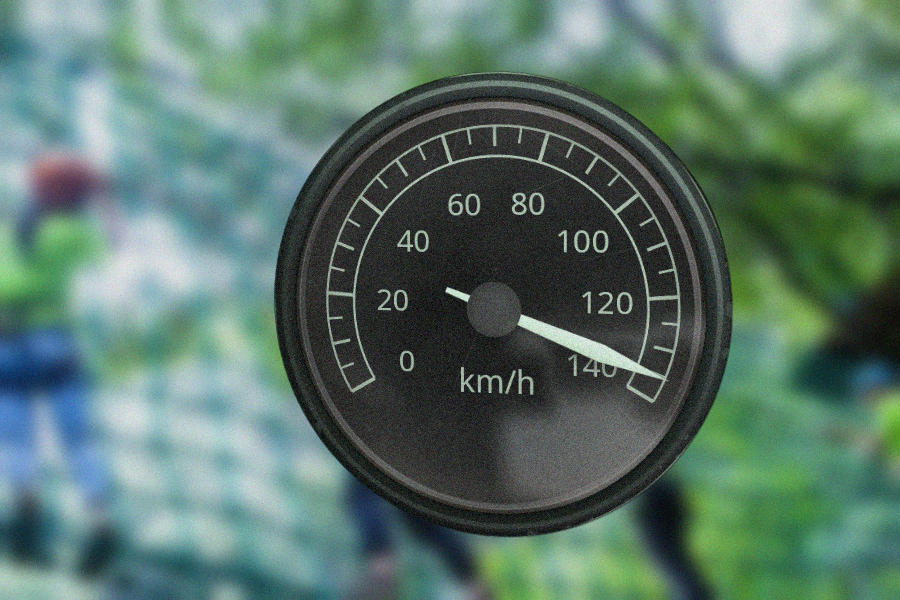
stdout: **135** km/h
